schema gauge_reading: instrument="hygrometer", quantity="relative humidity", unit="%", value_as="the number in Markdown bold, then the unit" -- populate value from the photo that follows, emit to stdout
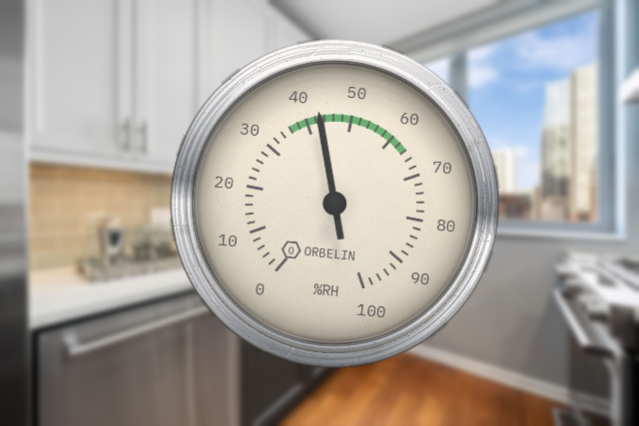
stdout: **43** %
